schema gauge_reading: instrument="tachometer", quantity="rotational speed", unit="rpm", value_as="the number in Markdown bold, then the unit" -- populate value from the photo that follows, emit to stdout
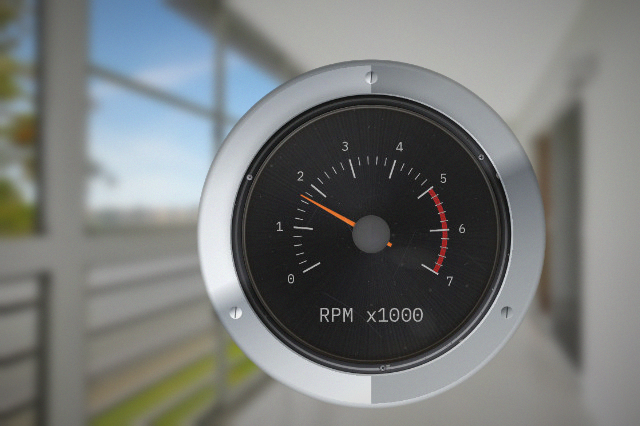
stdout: **1700** rpm
